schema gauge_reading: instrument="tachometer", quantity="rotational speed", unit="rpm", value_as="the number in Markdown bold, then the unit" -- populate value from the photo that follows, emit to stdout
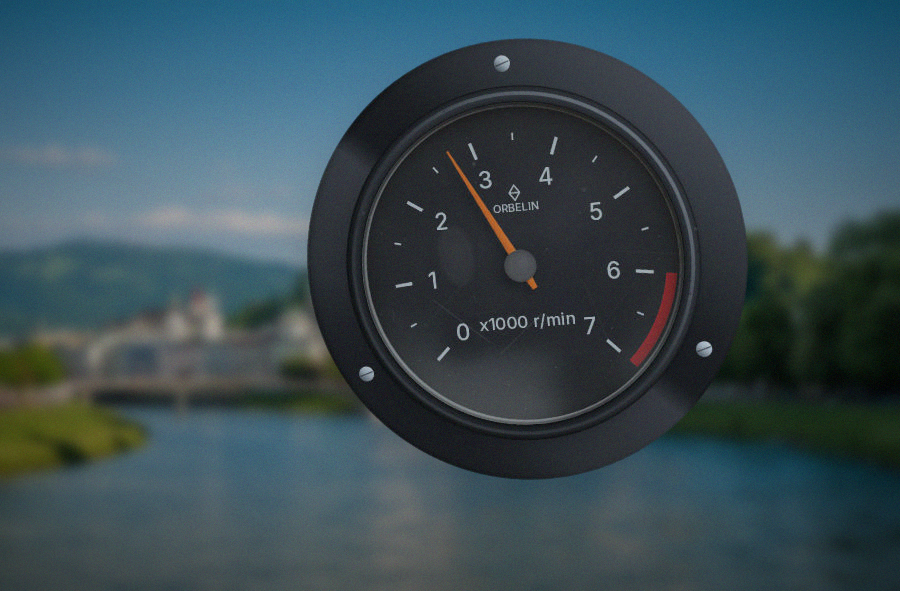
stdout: **2750** rpm
